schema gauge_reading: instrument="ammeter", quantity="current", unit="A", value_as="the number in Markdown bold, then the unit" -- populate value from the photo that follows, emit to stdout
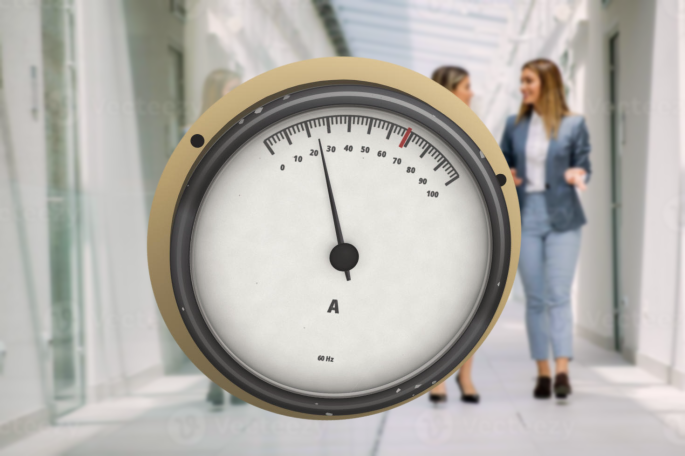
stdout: **24** A
